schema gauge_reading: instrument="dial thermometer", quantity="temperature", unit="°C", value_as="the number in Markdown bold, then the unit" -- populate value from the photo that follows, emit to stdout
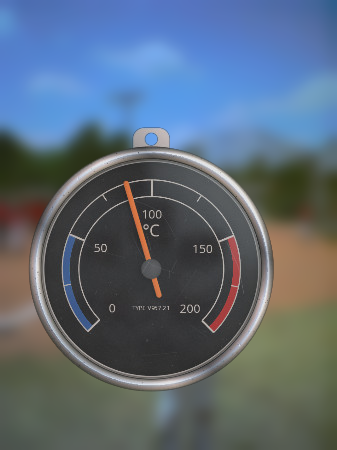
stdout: **87.5** °C
